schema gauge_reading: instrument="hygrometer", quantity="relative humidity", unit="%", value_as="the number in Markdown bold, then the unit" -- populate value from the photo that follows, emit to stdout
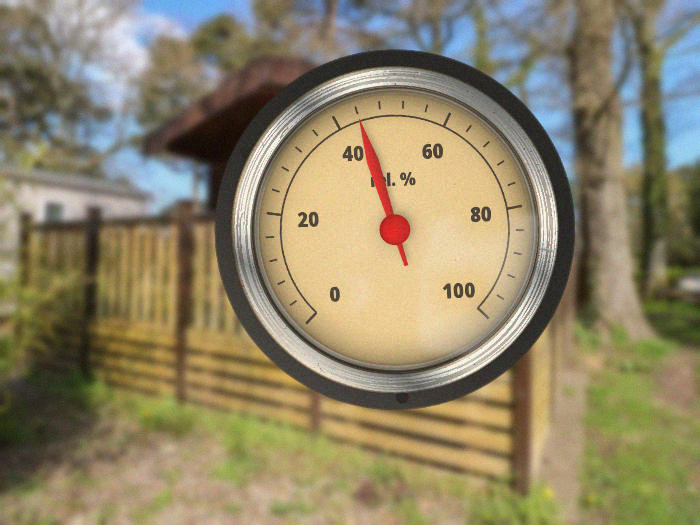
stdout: **44** %
